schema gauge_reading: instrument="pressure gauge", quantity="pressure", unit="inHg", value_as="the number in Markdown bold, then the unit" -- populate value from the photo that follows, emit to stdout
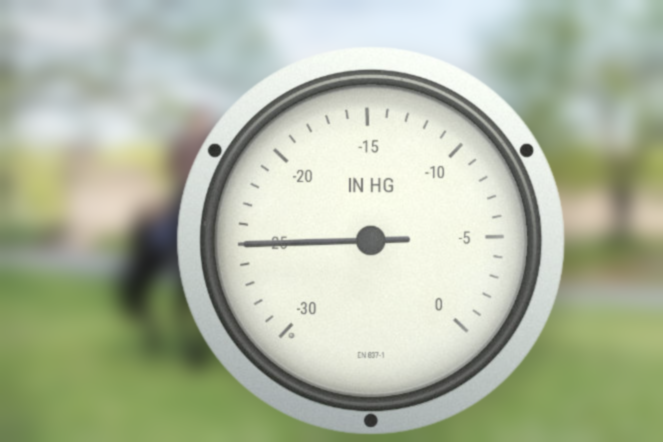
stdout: **-25** inHg
